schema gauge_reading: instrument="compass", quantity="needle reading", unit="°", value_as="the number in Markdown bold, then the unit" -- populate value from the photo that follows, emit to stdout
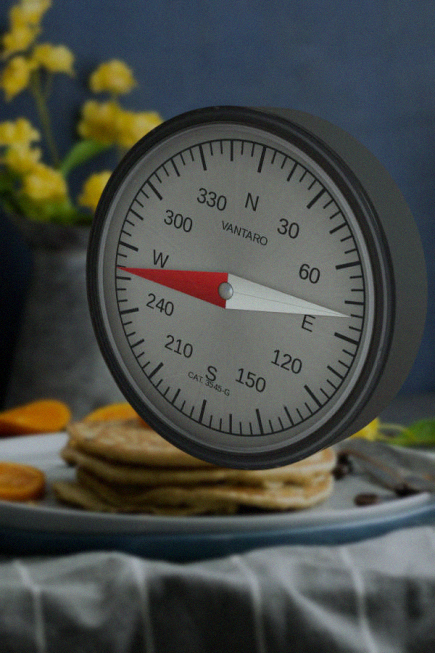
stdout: **260** °
